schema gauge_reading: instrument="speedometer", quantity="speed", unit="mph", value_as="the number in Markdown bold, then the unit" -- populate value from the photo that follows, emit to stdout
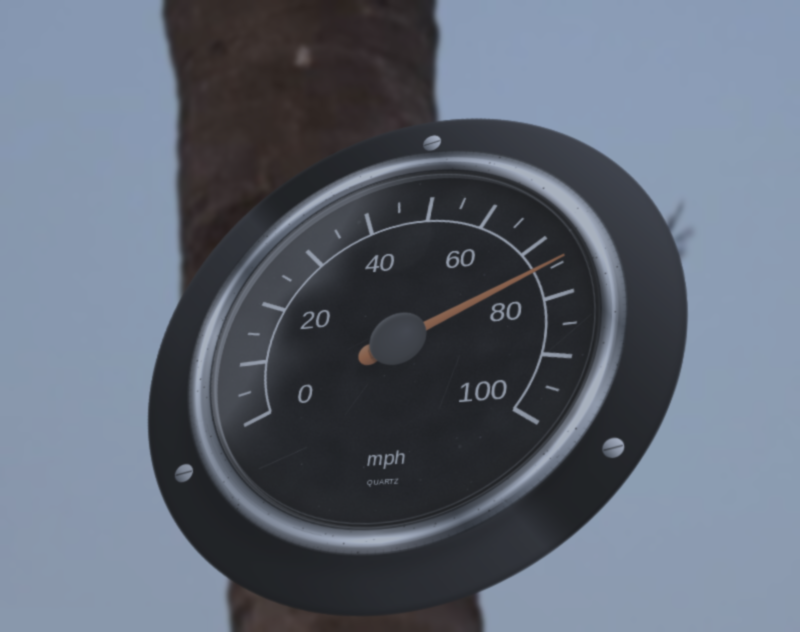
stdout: **75** mph
